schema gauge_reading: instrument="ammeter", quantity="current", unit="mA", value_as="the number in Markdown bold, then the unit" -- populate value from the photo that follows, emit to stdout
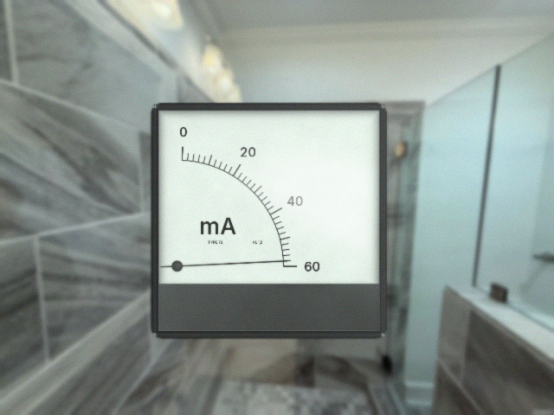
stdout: **58** mA
